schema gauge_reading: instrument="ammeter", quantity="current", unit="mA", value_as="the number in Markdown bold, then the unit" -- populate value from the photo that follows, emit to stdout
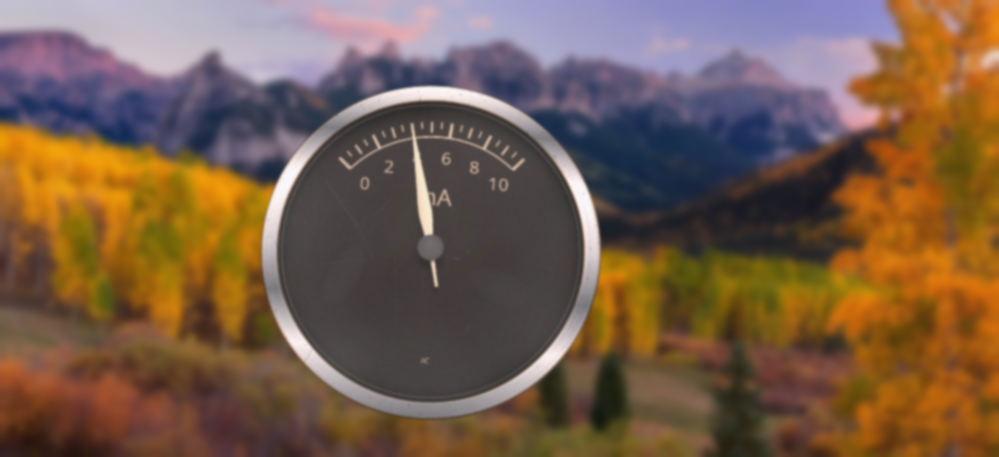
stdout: **4** mA
